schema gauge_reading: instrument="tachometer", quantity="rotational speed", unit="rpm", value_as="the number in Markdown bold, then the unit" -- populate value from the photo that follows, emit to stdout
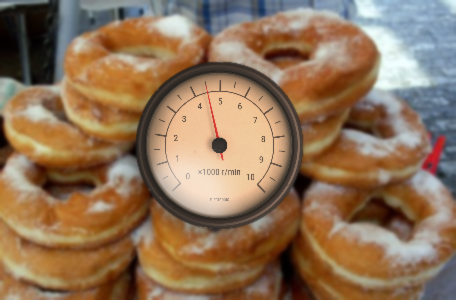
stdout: **4500** rpm
